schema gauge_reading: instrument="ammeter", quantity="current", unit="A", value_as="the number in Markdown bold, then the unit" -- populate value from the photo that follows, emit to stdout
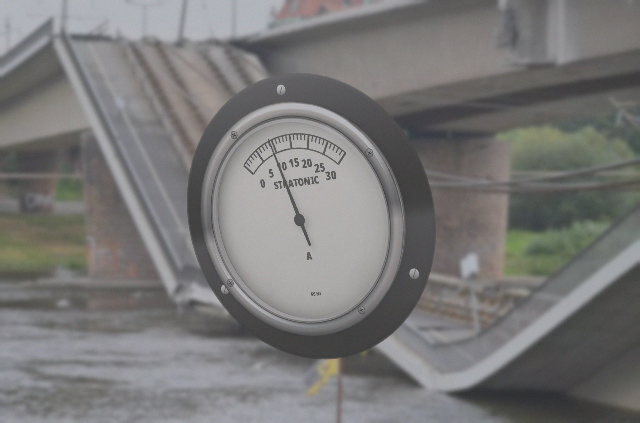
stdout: **10** A
